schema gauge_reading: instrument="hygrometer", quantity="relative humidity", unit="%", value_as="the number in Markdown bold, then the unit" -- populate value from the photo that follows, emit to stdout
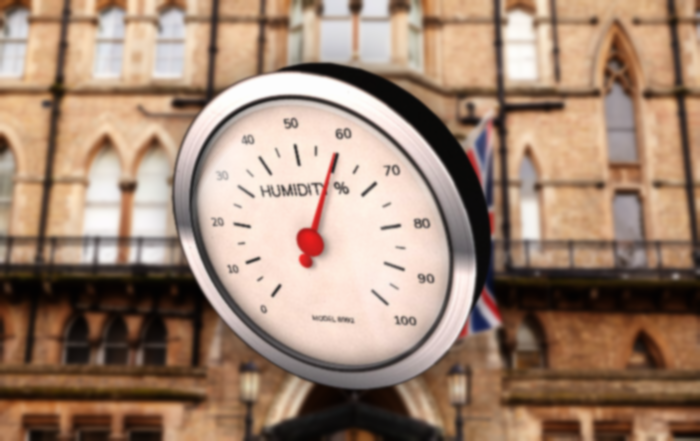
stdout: **60** %
